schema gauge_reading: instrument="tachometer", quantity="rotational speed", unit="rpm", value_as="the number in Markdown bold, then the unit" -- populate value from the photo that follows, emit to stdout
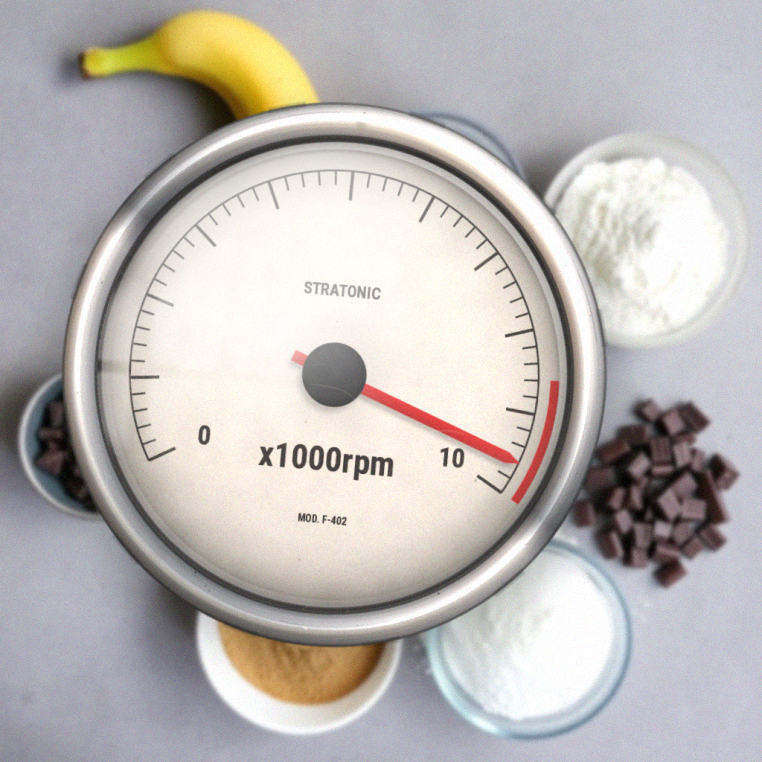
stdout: **9600** rpm
